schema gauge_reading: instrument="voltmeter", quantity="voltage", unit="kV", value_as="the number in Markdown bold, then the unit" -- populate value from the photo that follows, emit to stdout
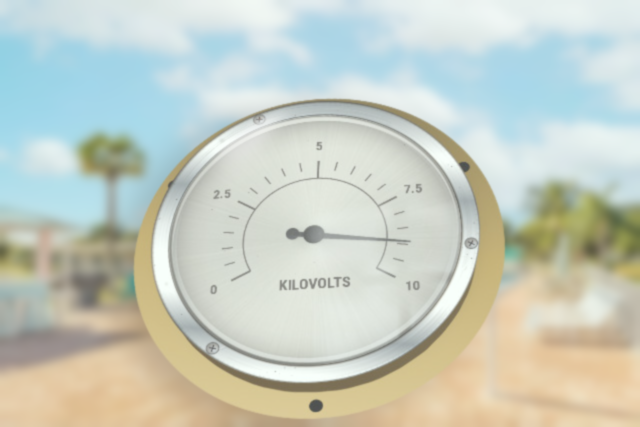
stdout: **9** kV
